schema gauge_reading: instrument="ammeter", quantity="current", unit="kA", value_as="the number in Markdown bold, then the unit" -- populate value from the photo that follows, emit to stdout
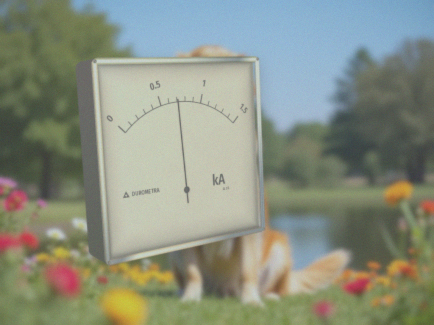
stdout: **0.7** kA
